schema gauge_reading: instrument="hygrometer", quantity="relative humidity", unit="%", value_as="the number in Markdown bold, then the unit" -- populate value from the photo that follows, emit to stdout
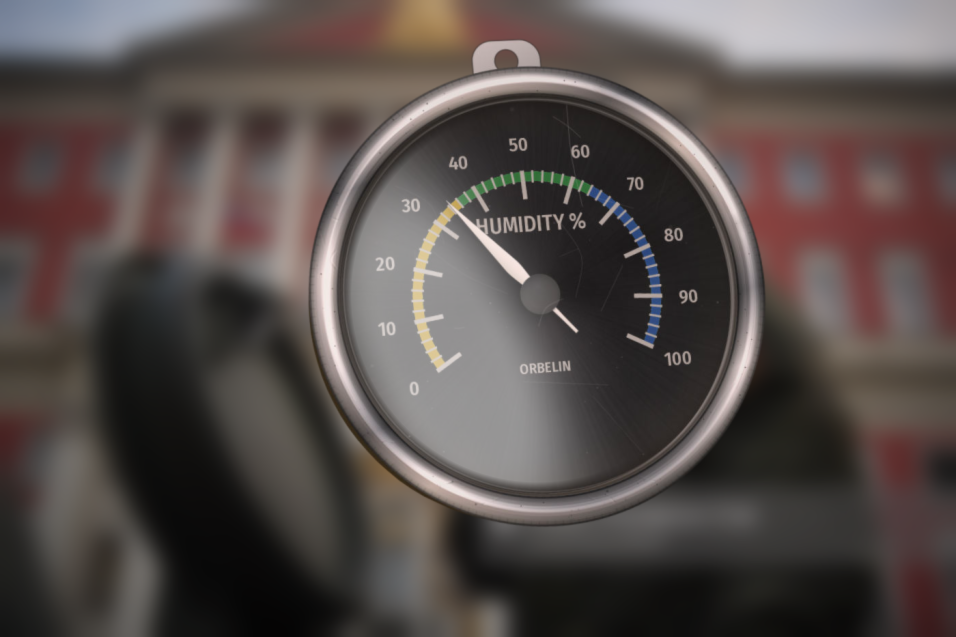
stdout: **34** %
